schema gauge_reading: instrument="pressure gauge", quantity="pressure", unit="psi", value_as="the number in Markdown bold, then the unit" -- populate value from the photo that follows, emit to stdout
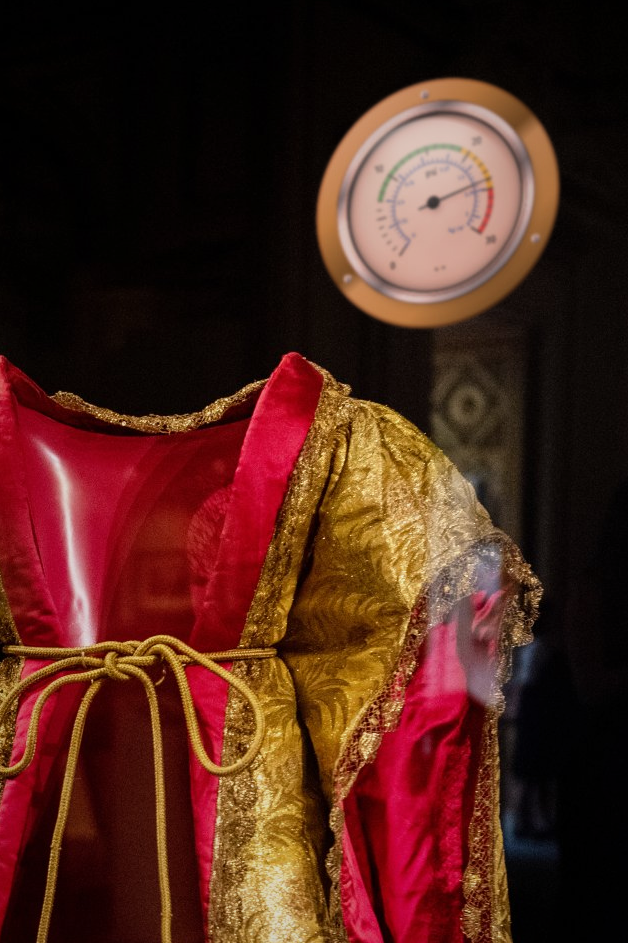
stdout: **24** psi
